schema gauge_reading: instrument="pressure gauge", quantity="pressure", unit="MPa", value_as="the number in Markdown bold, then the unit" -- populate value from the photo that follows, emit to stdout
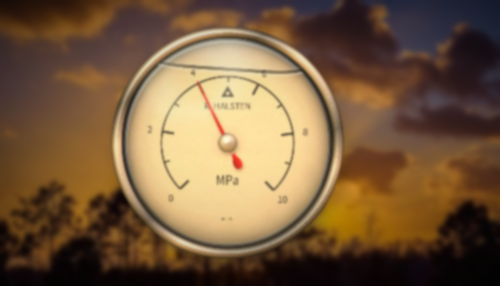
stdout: **4** MPa
